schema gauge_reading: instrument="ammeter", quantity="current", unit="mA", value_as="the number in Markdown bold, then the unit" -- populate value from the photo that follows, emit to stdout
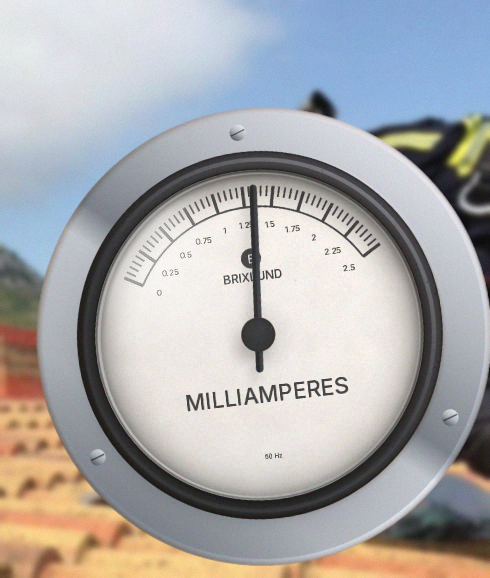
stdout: **1.35** mA
